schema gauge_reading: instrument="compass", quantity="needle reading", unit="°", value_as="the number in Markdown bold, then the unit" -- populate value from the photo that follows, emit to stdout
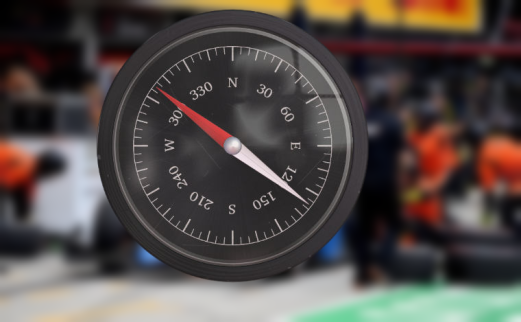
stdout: **307.5** °
